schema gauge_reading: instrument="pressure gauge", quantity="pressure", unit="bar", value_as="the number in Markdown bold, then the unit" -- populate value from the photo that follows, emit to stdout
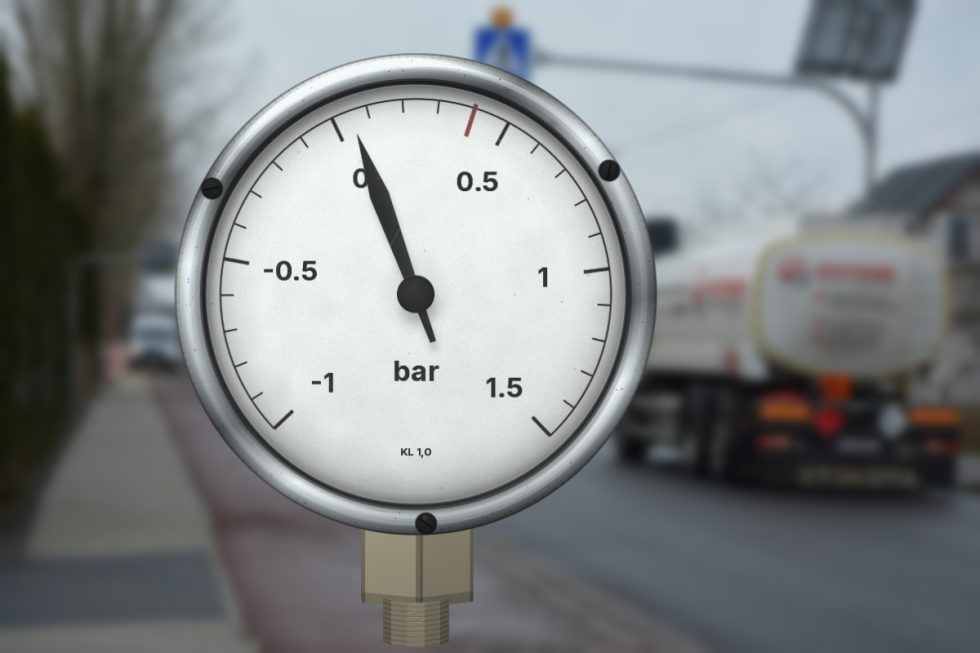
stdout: **0.05** bar
